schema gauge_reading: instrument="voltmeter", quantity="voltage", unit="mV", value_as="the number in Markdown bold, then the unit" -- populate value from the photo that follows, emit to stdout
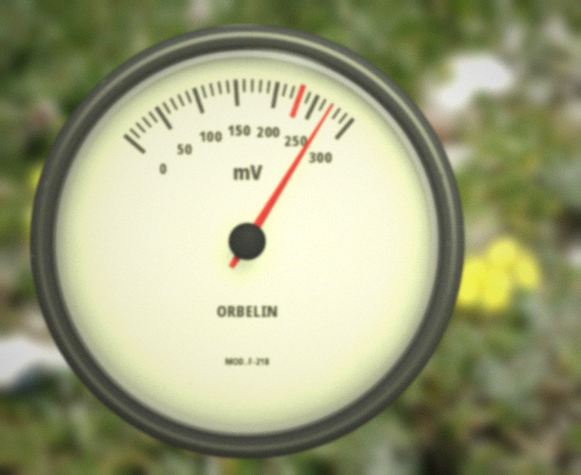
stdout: **270** mV
